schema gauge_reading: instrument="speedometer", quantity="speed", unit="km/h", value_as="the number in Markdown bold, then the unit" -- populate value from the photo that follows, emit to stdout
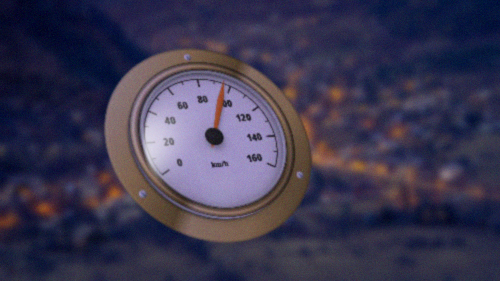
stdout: **95** km/h
